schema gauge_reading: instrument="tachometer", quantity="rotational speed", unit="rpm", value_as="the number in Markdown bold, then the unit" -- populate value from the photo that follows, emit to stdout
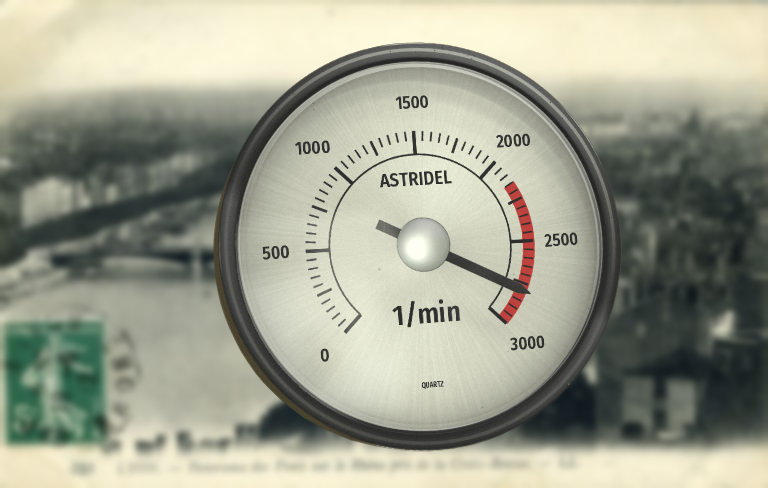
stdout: **2800** rpm
